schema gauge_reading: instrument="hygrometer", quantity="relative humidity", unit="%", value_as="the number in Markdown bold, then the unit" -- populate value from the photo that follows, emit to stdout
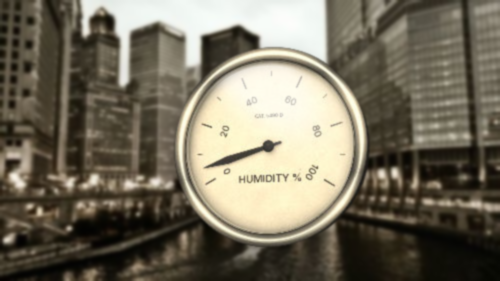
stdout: **5** %
